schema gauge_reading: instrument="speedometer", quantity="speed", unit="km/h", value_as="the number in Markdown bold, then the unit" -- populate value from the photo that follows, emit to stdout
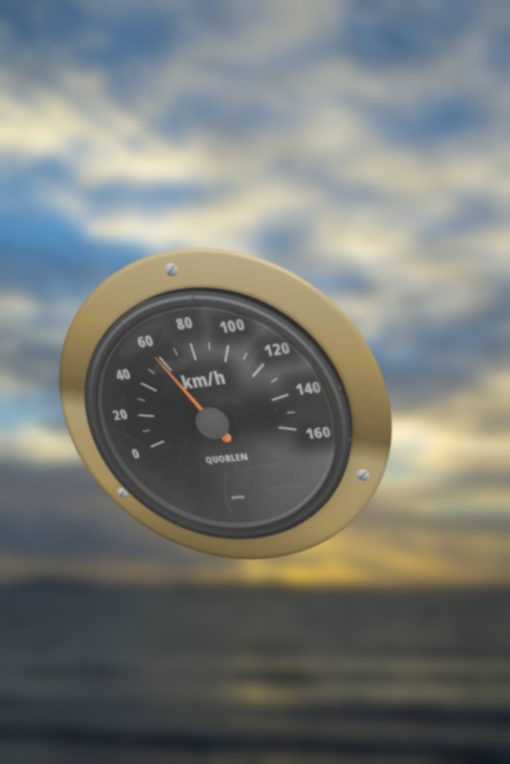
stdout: **60** km/h
